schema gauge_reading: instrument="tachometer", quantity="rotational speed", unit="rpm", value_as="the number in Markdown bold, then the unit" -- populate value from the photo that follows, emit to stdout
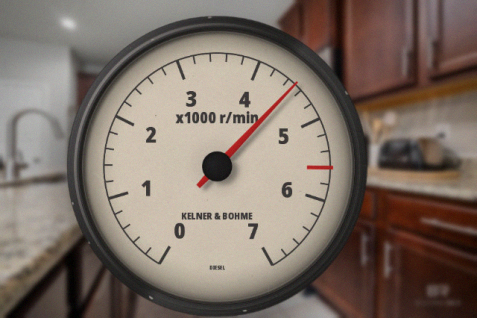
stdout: **4500** rpm
